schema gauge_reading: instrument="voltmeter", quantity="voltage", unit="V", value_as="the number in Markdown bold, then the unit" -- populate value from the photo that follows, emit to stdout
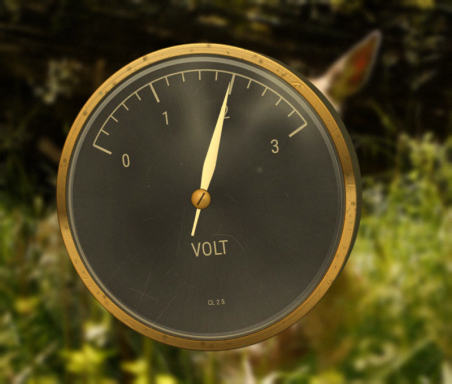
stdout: **2** V
